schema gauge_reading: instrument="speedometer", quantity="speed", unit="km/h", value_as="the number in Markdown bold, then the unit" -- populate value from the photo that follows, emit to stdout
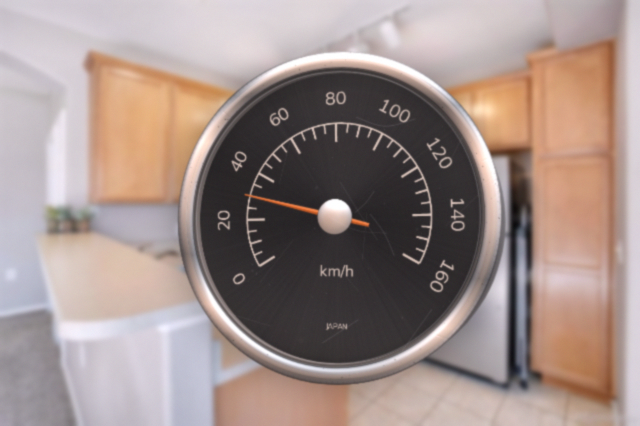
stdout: **30** km/h
